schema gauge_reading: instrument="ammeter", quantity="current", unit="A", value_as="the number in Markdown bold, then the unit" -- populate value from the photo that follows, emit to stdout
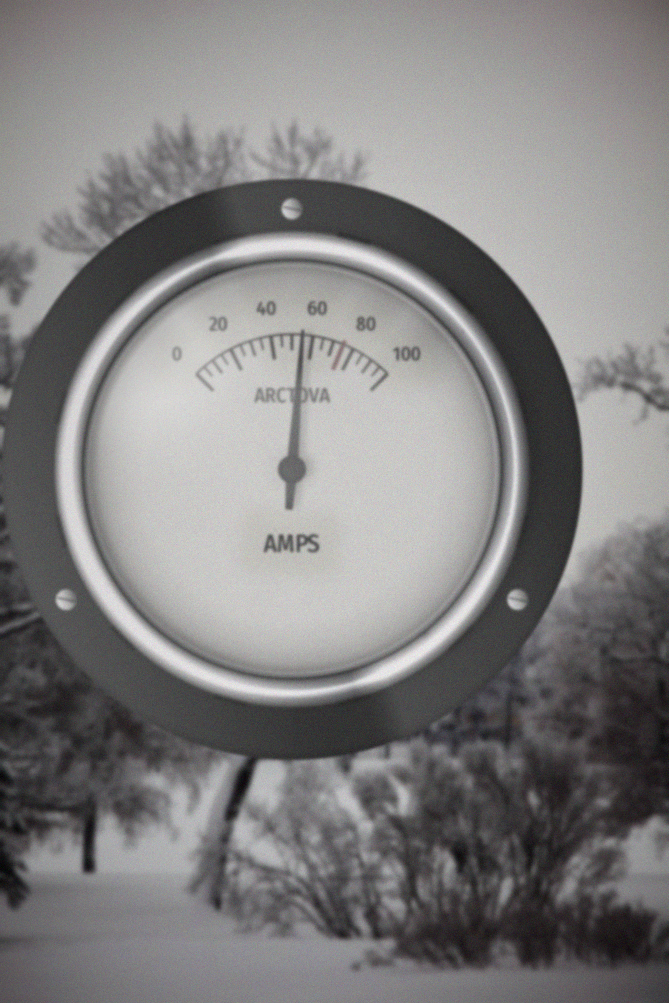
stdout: **55** A
